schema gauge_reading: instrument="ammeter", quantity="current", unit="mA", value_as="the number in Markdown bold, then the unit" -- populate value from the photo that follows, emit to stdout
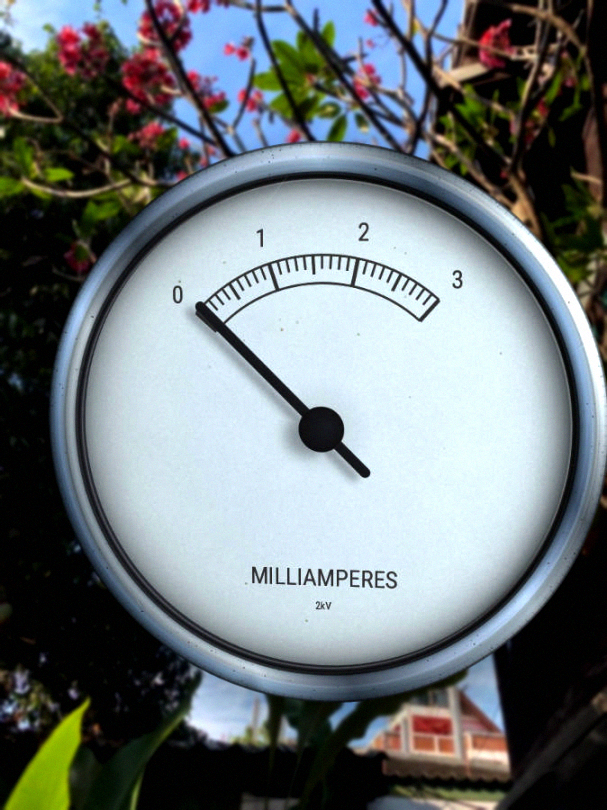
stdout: **0.1** mA
